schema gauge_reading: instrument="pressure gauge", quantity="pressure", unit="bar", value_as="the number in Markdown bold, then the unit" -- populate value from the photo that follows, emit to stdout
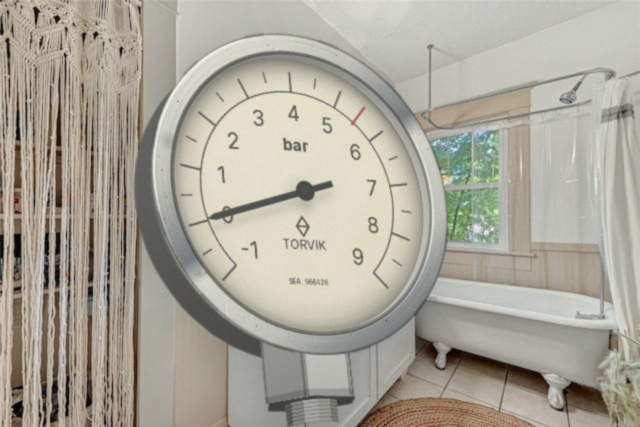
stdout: **0** bar
